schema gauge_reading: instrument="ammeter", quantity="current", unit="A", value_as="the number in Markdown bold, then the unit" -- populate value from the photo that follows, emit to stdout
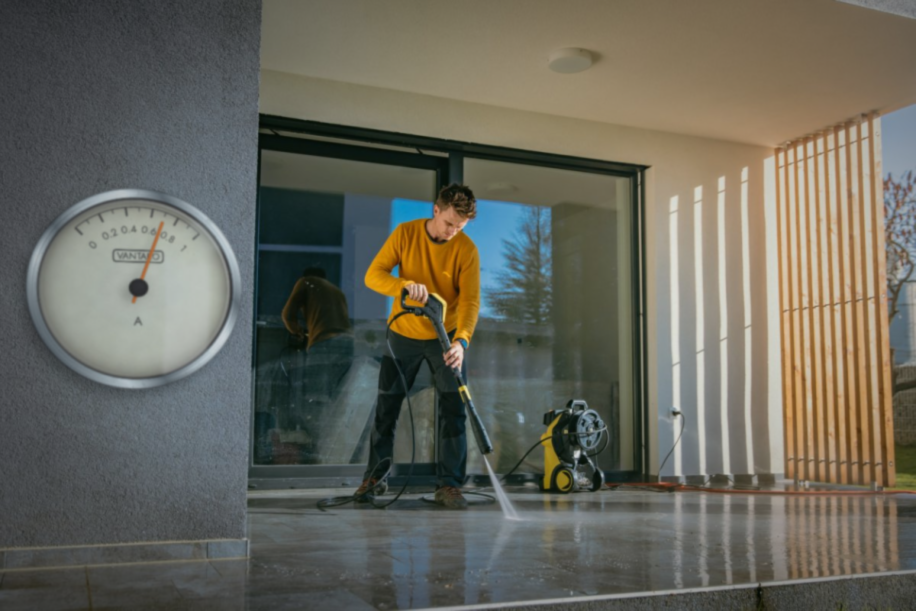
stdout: **0.7** A
